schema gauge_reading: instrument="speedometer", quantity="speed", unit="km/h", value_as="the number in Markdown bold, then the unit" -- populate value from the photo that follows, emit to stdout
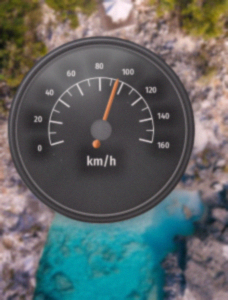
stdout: **95** km/h
